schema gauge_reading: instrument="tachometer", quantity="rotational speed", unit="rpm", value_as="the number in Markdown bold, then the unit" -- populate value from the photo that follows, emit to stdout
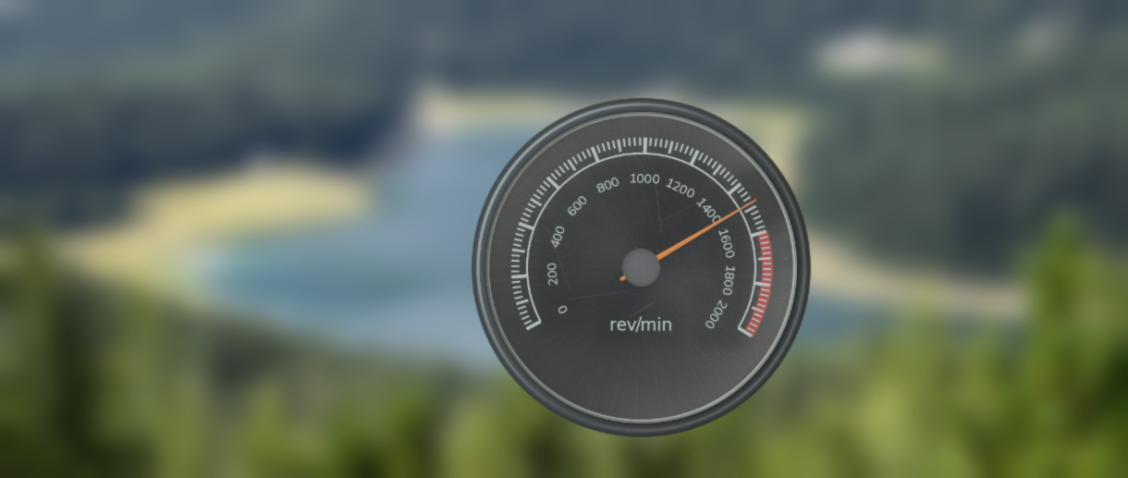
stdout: **1480** rpm
